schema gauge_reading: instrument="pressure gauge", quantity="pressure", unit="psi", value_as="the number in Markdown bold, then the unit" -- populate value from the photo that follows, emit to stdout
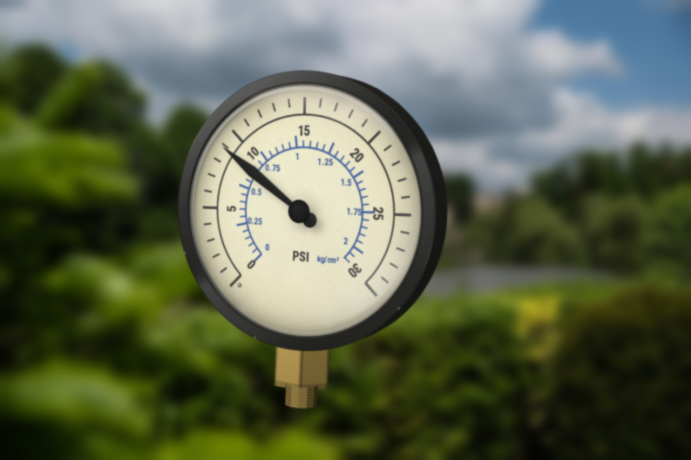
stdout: **9** psi
